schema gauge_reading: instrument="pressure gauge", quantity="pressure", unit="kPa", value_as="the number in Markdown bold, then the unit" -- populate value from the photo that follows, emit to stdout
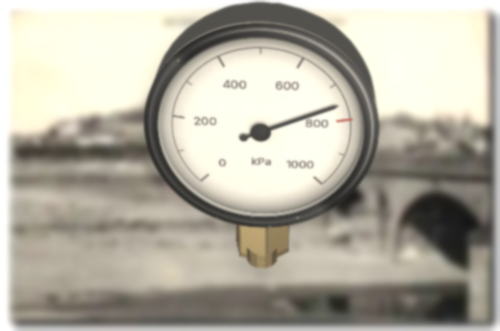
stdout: **750** kPa
